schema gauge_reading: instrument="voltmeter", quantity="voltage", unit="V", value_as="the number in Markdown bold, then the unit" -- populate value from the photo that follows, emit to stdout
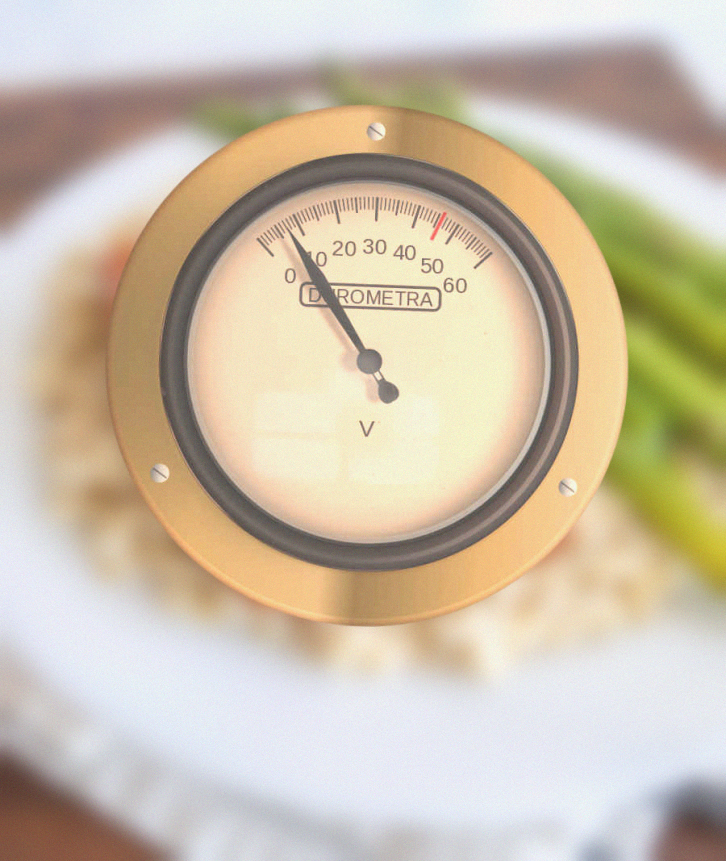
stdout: **7** V
